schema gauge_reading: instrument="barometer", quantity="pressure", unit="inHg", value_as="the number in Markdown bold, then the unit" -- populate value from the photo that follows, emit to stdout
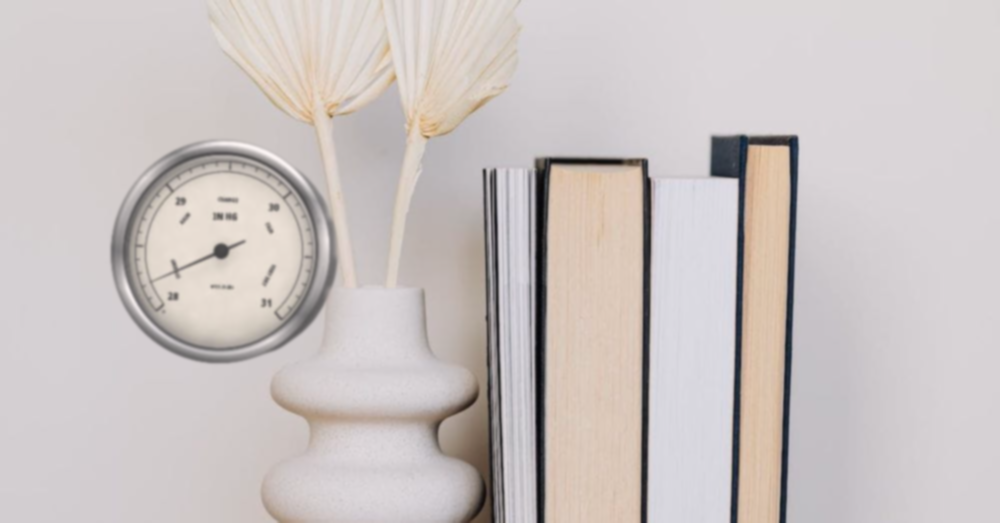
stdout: **28.2** inHg
